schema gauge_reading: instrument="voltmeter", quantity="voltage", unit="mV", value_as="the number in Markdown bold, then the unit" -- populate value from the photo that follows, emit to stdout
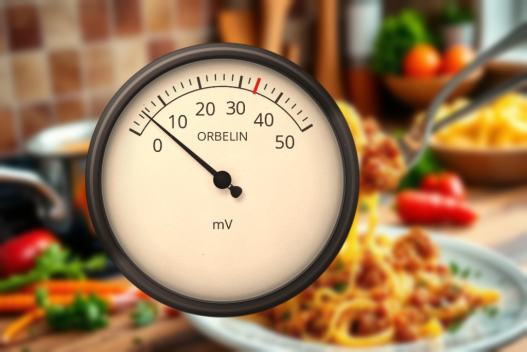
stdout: **5** mV
